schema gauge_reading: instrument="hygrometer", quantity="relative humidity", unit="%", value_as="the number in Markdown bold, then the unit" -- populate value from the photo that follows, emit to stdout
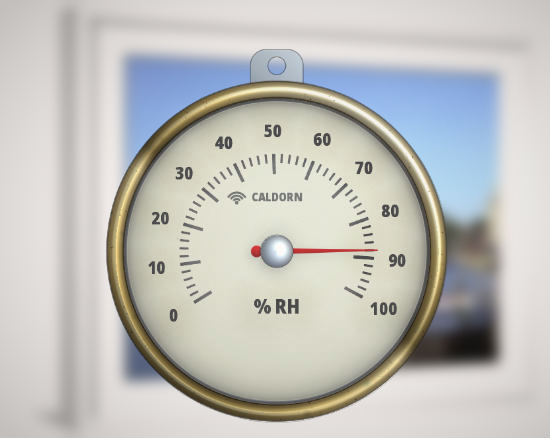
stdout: **88** %
